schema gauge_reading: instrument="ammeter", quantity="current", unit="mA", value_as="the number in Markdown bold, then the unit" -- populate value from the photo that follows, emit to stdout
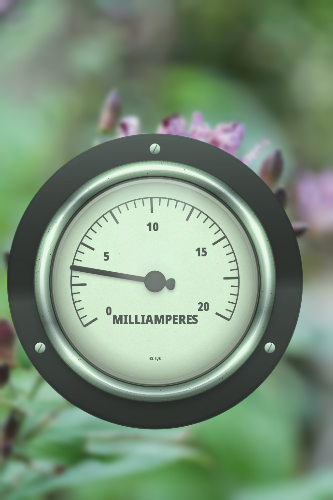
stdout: **3.5** mA
